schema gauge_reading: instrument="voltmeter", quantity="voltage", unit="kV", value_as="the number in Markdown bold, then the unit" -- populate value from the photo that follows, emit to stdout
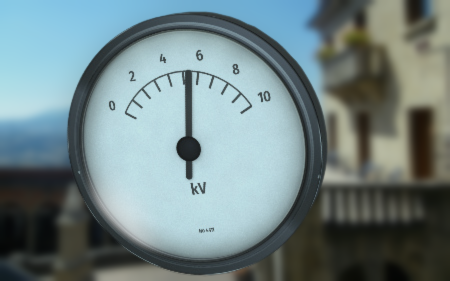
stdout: **5.5** kV
